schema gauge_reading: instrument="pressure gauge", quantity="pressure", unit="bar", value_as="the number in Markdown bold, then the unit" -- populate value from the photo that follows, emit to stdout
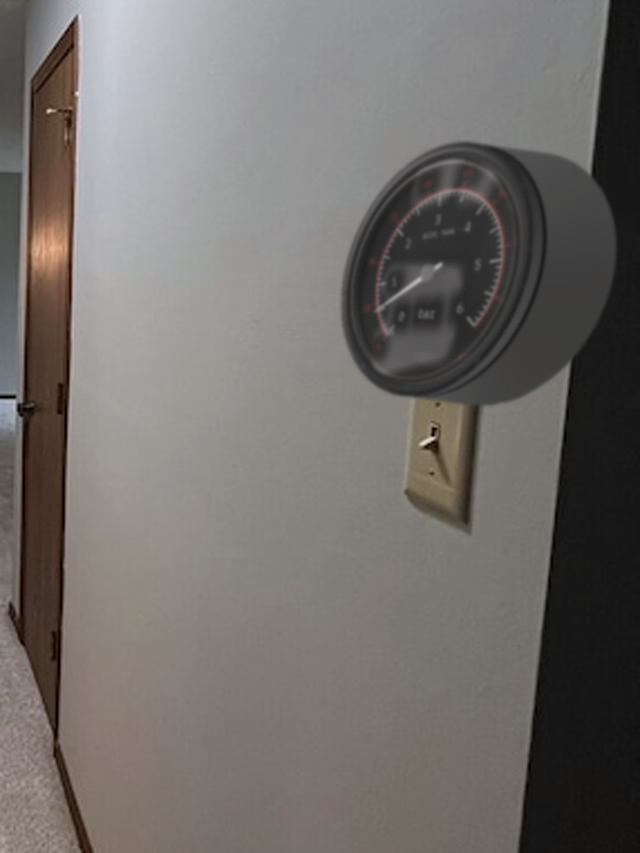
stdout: **0.5** bar
